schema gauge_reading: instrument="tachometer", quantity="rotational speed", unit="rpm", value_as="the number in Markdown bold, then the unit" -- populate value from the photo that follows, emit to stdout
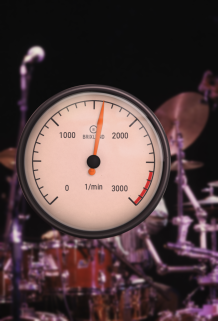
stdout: **1600** rpm
